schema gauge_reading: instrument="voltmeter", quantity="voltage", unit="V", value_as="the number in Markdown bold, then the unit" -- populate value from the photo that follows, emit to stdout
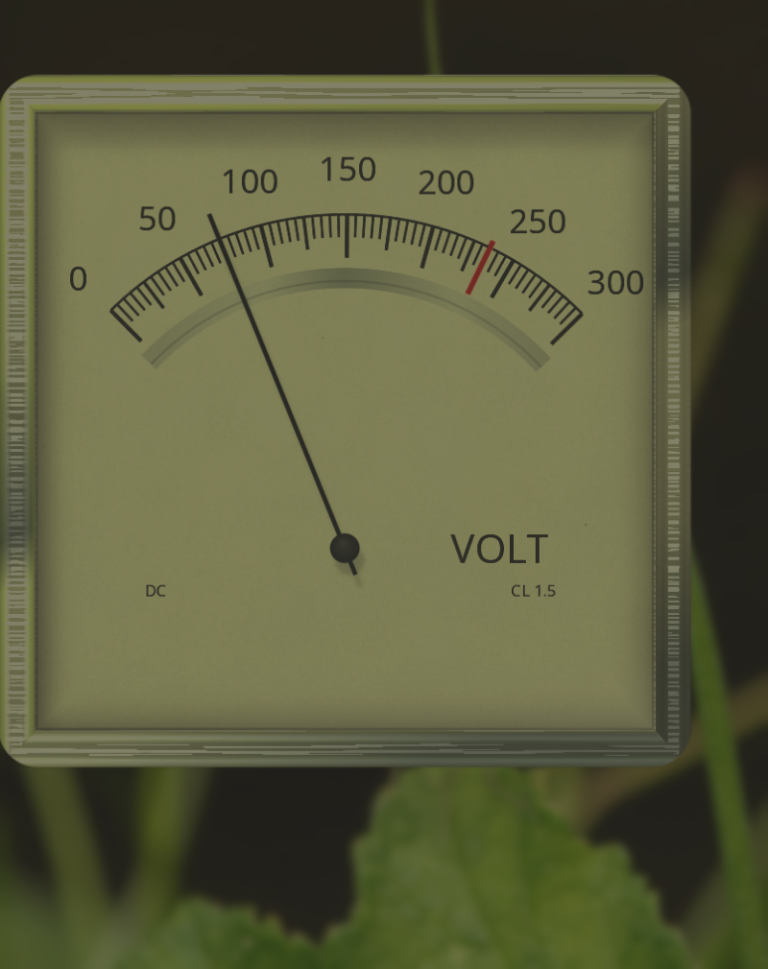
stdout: **75** V
